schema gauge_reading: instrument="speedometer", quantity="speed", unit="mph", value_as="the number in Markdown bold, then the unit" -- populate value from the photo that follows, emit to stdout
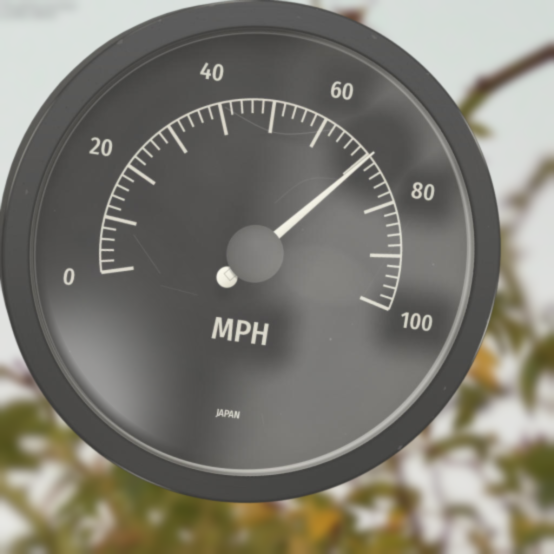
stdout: **70** mph
